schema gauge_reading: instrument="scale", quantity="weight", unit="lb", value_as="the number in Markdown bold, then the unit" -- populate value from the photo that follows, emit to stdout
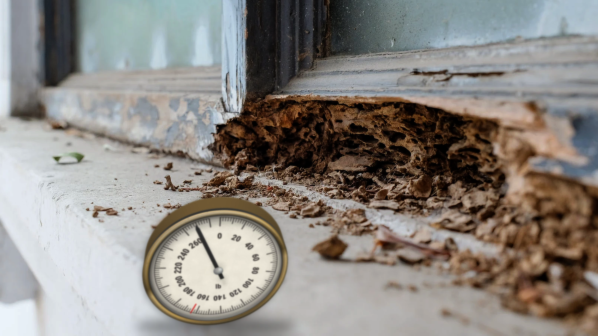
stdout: **270** lb
